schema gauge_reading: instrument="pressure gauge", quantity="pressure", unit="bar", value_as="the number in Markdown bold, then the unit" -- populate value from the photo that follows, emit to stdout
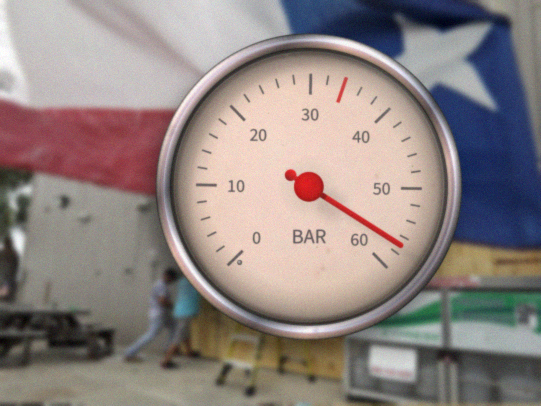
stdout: **57** bar
